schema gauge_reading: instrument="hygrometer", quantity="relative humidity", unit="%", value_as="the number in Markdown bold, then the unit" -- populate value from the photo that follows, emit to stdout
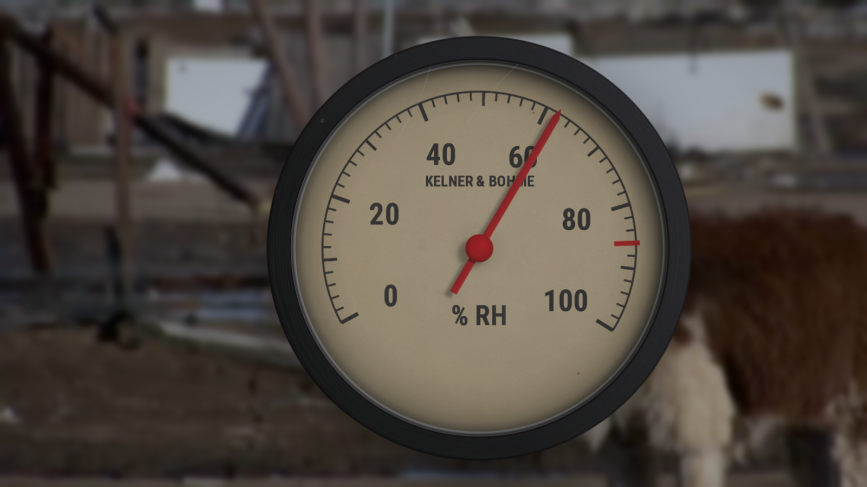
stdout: **62** %
